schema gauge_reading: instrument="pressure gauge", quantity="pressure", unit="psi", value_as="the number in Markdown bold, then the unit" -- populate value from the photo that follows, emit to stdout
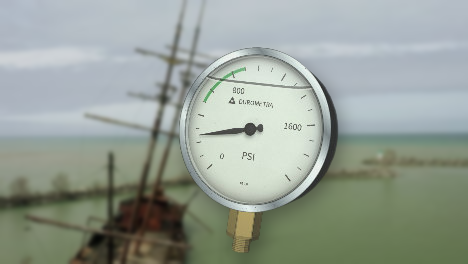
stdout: **250** psi
